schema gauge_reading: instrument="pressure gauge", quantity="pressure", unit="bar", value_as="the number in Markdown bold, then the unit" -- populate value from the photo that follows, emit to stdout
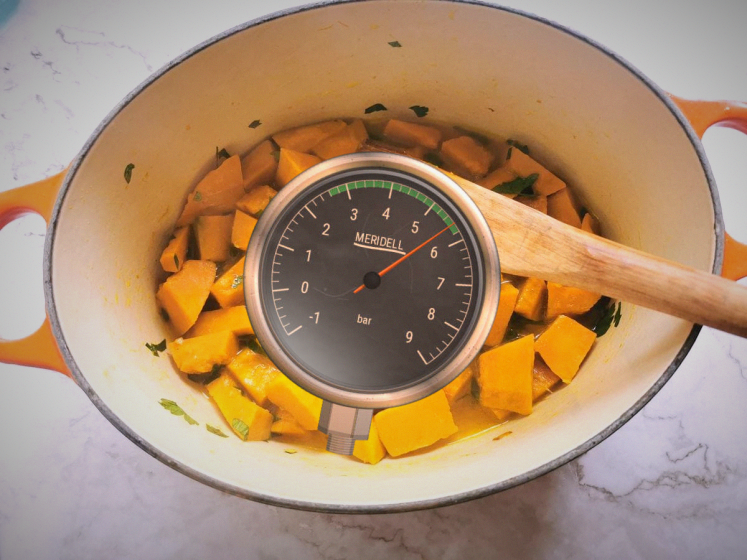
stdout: **5.6** bar
